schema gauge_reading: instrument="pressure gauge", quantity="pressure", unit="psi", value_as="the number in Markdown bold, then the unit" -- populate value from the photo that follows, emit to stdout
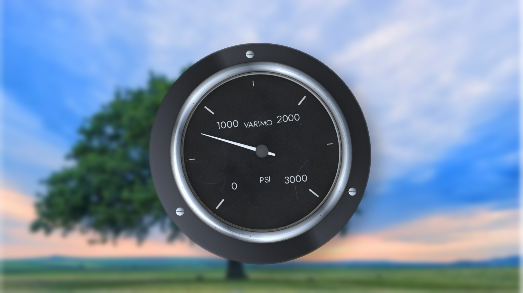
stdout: **750** psi
